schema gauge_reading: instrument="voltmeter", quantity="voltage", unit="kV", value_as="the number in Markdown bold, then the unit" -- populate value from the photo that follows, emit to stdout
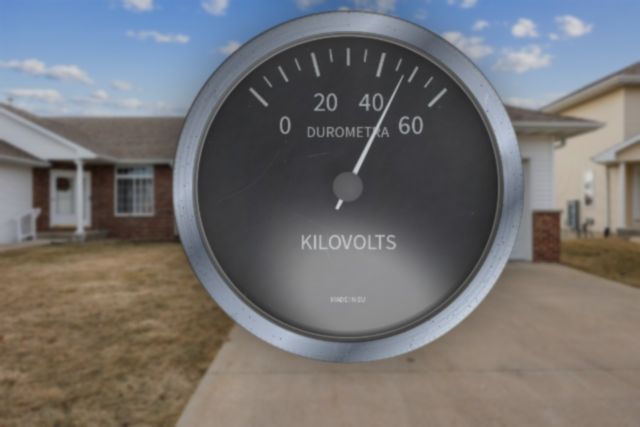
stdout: **47.5** kV
